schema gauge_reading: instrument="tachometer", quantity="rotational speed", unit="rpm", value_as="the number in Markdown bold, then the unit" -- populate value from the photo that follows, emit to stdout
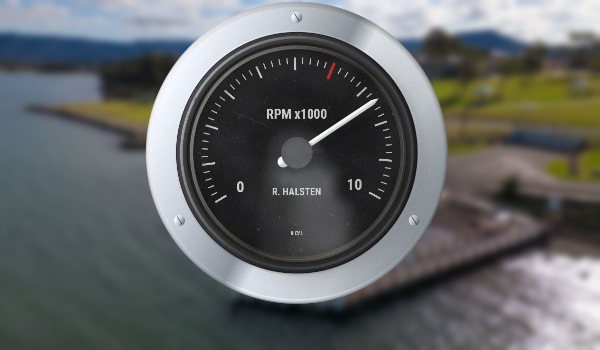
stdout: **7400** rpm
